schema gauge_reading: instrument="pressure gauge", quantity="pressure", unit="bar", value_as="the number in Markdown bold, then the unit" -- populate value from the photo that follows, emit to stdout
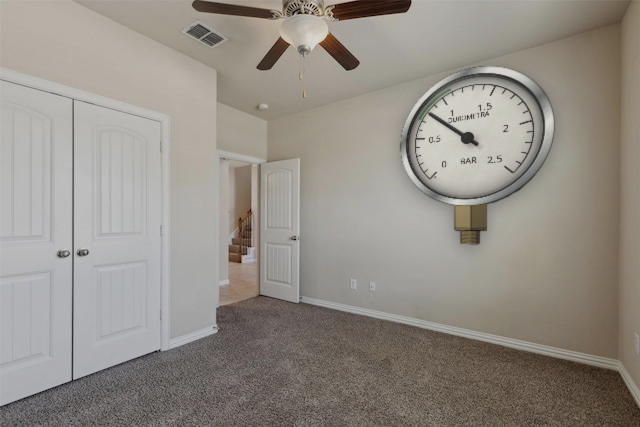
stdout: **0.8** bar
